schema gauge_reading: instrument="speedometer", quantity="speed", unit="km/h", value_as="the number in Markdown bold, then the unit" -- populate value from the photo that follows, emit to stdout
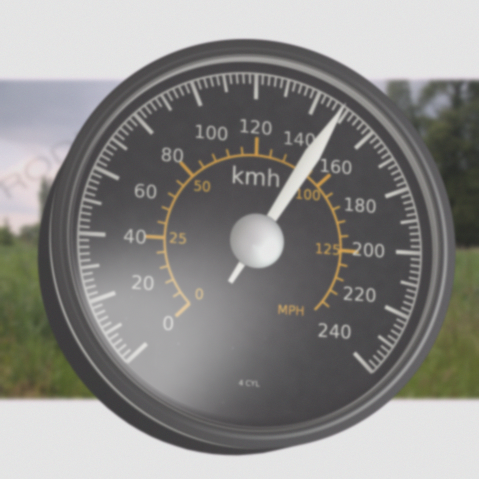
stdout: **148** km/h
